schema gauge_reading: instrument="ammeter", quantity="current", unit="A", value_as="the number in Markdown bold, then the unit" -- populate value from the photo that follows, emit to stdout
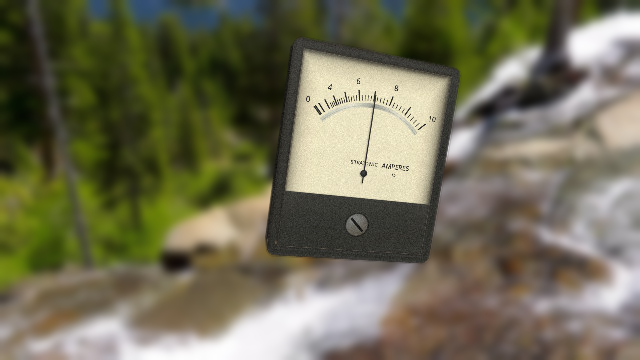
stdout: **7** A
